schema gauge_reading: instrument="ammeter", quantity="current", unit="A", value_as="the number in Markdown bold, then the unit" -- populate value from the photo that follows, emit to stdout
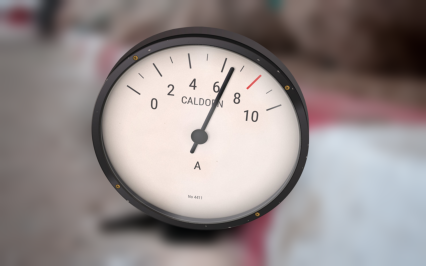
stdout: **6.5** A
